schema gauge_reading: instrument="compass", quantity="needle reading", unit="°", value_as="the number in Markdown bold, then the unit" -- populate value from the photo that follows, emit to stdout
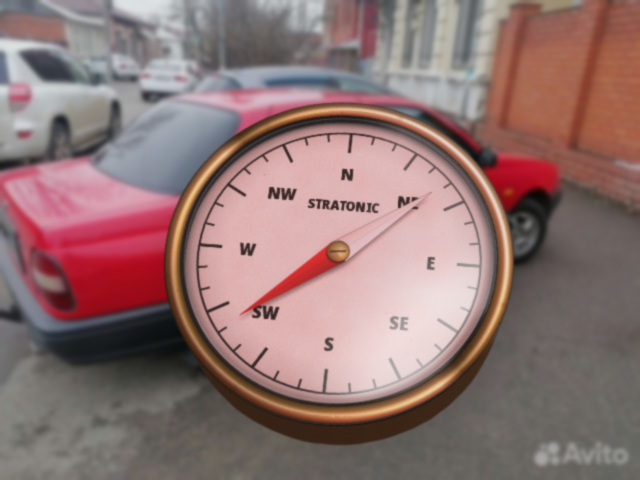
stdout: **230** °
